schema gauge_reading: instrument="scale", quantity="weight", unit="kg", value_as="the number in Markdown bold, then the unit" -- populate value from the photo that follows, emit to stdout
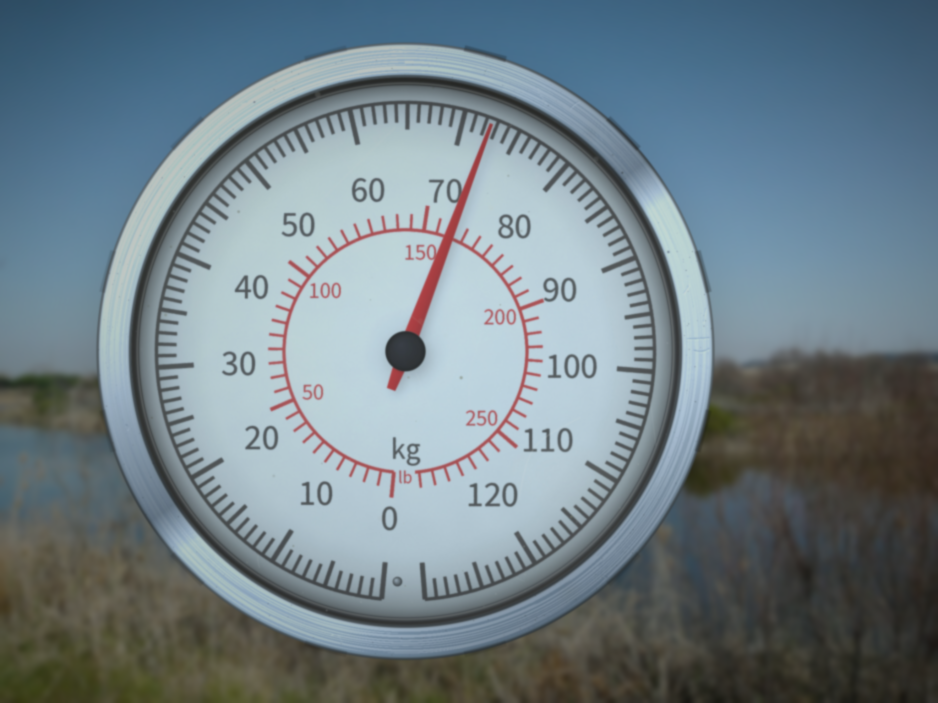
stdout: **72.5** kg
